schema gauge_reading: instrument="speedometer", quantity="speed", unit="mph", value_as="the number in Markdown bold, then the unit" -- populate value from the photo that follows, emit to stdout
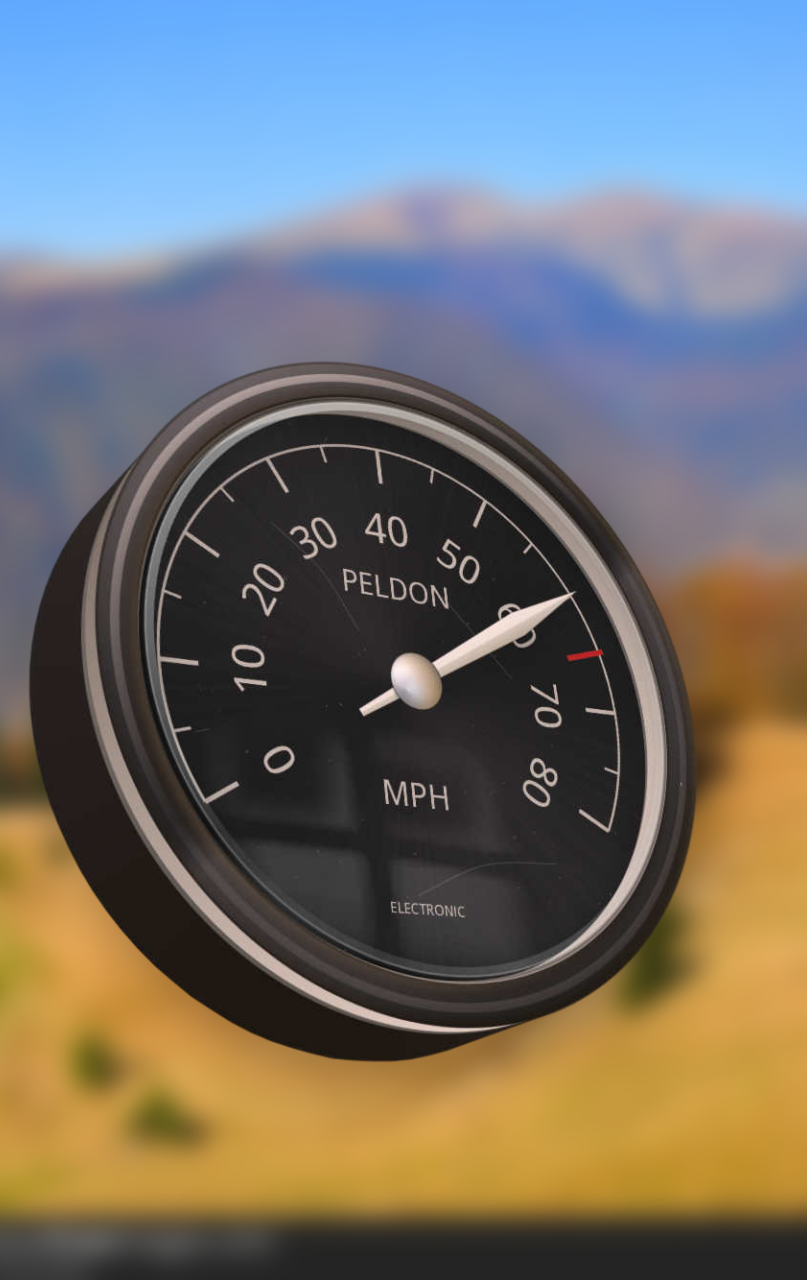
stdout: **60** mph
